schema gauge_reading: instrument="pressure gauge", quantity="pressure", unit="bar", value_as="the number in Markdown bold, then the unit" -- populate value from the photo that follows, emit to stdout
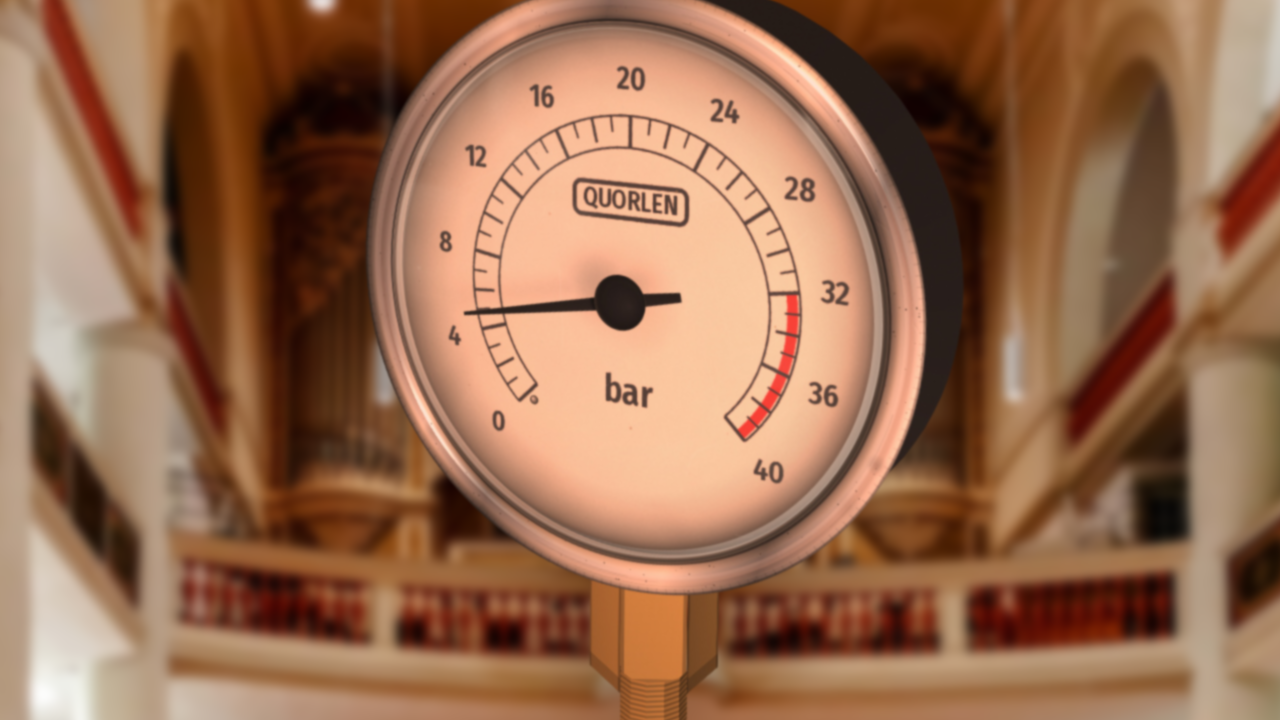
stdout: **5** bar
